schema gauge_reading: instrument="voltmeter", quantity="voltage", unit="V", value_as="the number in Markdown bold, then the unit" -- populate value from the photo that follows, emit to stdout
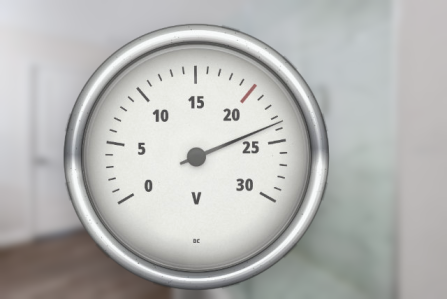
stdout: **23.5** V
